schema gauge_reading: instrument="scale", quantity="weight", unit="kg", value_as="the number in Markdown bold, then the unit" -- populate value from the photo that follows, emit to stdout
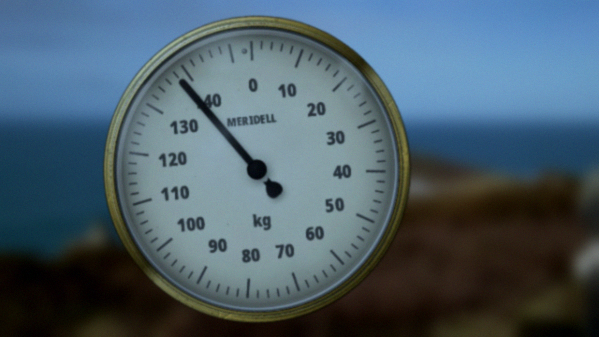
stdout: **138** kg
